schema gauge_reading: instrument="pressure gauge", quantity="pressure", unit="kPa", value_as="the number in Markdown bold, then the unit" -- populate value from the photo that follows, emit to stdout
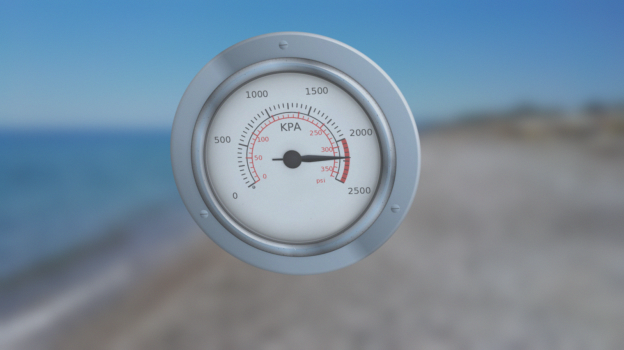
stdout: **2200** kPa
